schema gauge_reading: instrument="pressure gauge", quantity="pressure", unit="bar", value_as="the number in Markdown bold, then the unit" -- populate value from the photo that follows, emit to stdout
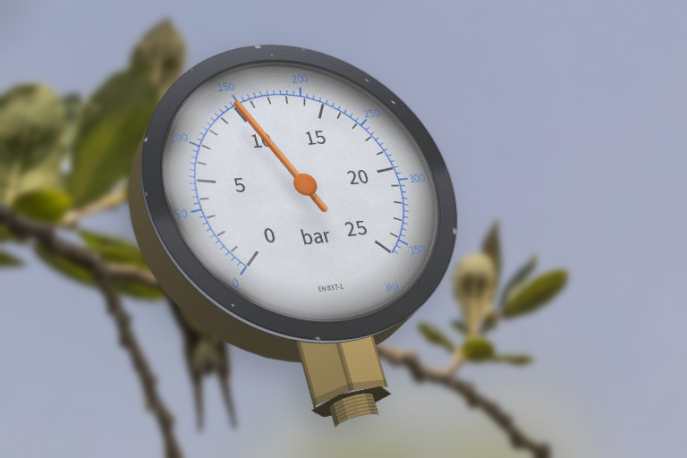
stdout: **10** bar
